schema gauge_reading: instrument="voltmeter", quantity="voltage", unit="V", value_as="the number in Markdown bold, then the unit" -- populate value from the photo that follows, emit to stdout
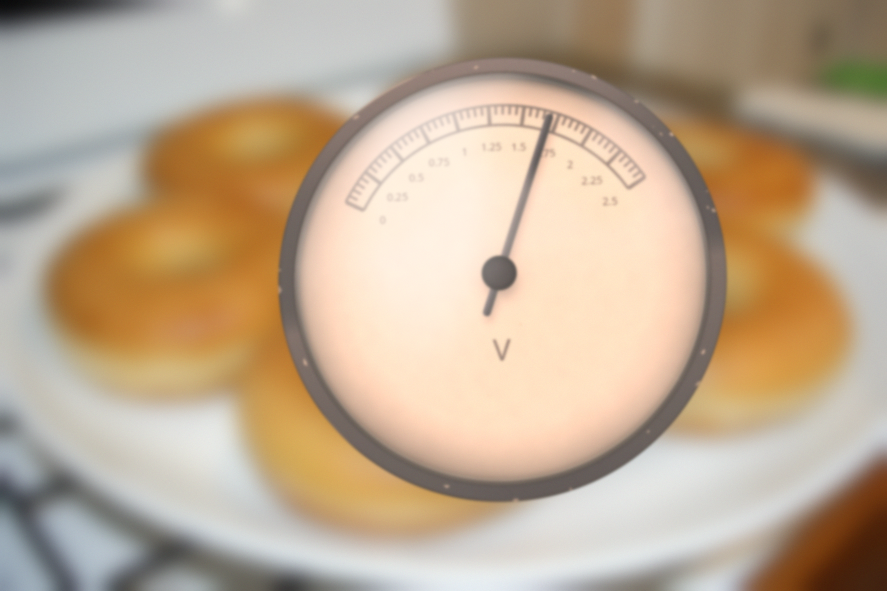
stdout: **1.7** V
